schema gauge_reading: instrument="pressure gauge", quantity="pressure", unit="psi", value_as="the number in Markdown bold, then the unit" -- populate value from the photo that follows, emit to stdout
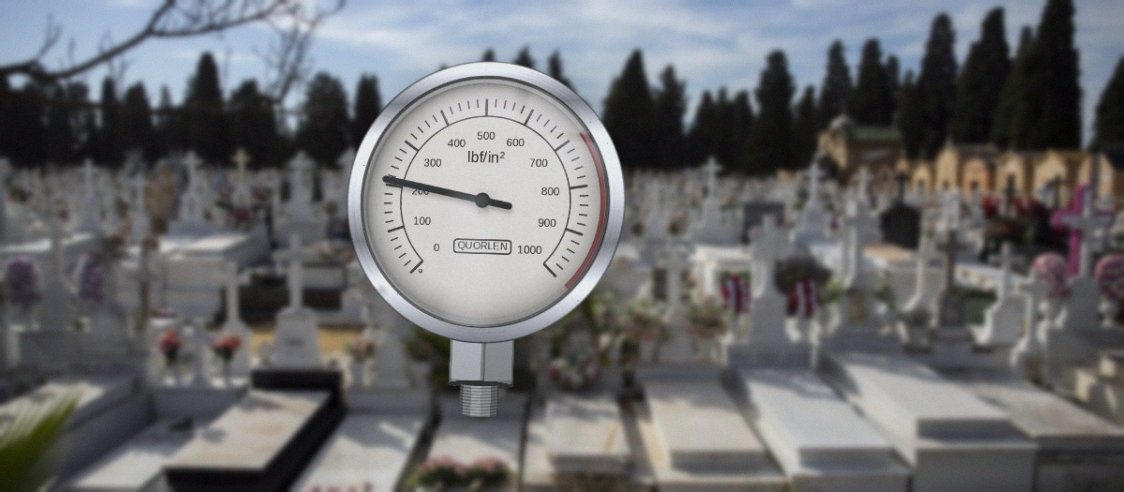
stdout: **210** psi
